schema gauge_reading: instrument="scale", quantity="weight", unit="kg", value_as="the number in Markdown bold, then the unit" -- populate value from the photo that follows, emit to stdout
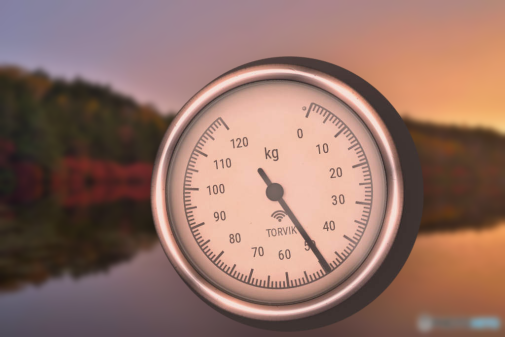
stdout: **49** kg
